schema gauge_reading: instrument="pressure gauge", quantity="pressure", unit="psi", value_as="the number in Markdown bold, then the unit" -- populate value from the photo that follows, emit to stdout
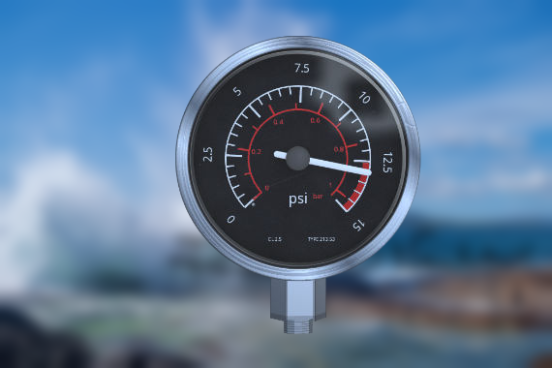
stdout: **13** psi
